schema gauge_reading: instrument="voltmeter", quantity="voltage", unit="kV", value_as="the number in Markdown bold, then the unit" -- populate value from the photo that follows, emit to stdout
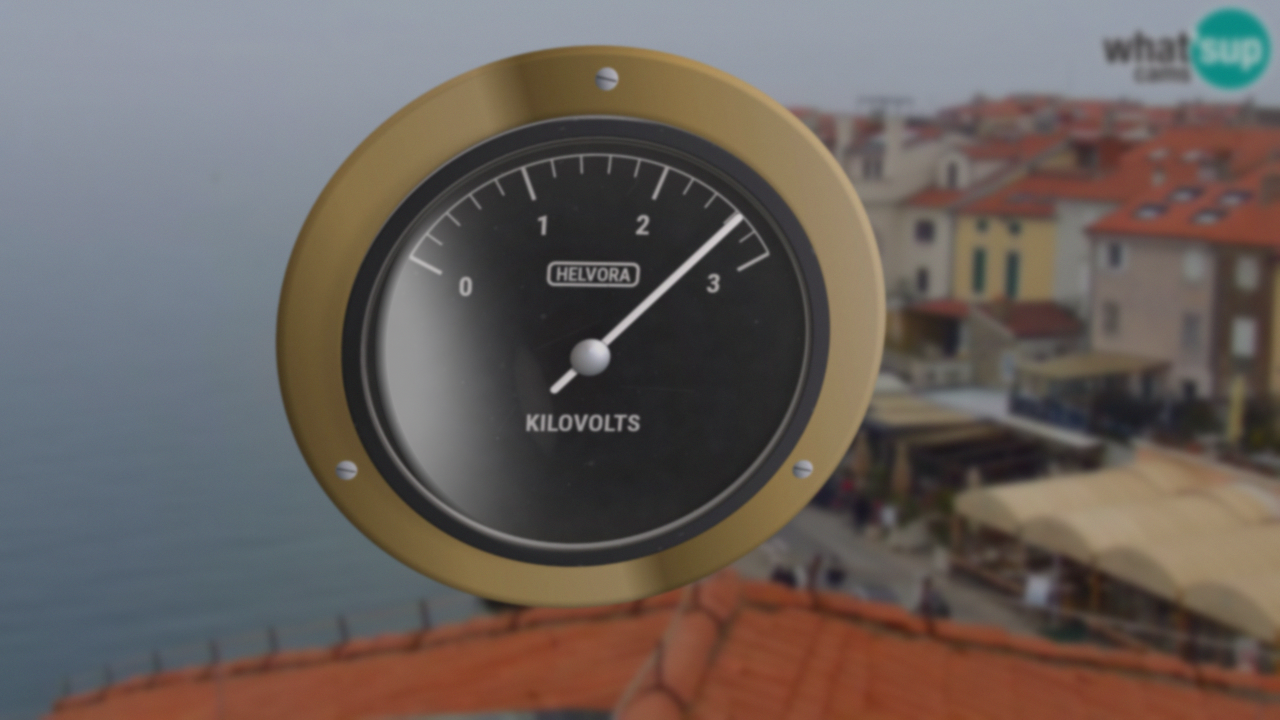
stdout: **2.6** kV
